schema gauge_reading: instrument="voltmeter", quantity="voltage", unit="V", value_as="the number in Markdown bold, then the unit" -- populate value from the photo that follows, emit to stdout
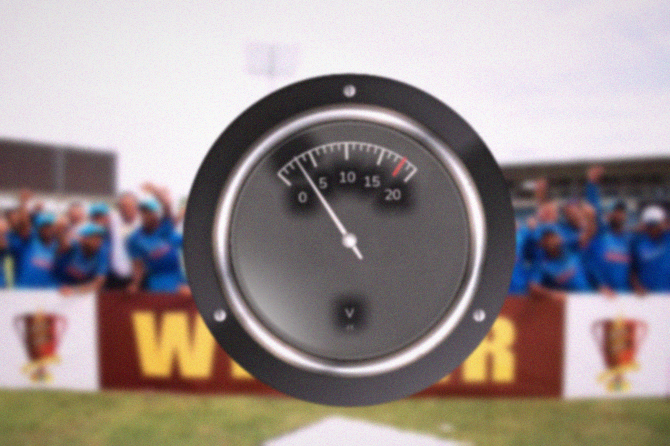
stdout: **3** V
